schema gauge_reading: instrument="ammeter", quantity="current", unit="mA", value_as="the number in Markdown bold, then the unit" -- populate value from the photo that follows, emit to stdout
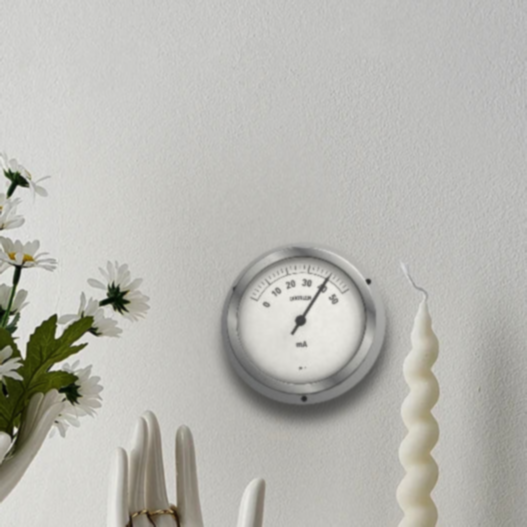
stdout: **40** mA
